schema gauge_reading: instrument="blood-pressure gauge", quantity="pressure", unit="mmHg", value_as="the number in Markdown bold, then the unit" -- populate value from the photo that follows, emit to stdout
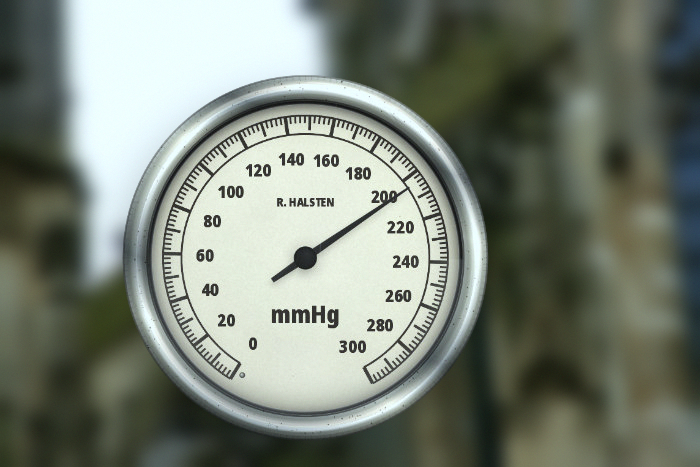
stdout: **204** mmHg
